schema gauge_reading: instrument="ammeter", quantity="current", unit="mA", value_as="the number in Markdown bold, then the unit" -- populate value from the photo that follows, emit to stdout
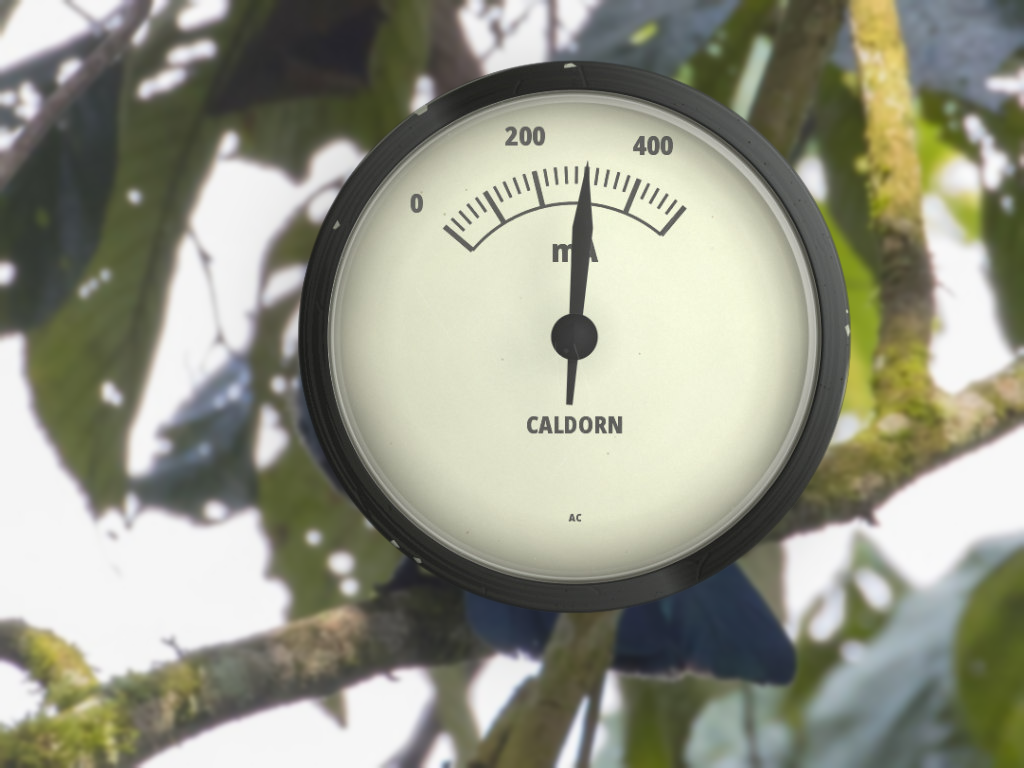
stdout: **300** mA
